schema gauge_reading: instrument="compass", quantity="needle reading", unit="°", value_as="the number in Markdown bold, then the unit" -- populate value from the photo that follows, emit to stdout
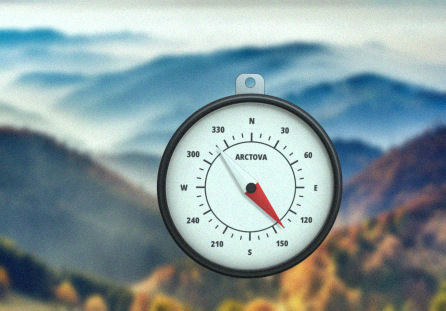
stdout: **140** °
